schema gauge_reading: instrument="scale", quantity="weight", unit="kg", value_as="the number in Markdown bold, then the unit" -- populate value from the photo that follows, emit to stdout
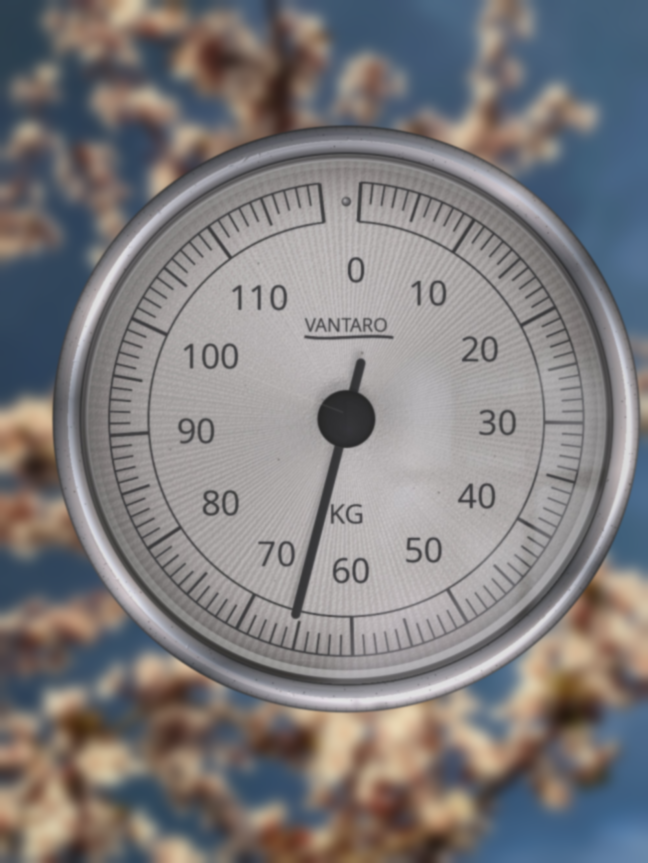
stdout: **65.5** kg
